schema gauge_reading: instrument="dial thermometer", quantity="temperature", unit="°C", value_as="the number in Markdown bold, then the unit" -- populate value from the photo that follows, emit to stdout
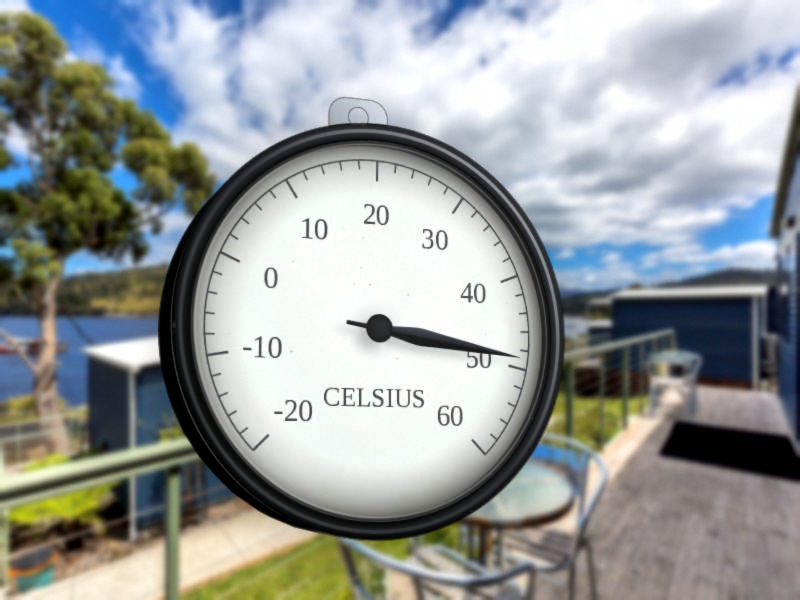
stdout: **49** °C
